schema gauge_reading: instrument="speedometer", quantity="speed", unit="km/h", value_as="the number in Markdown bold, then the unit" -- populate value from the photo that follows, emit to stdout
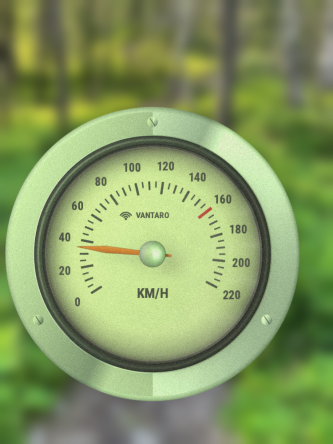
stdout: **35** km/h
